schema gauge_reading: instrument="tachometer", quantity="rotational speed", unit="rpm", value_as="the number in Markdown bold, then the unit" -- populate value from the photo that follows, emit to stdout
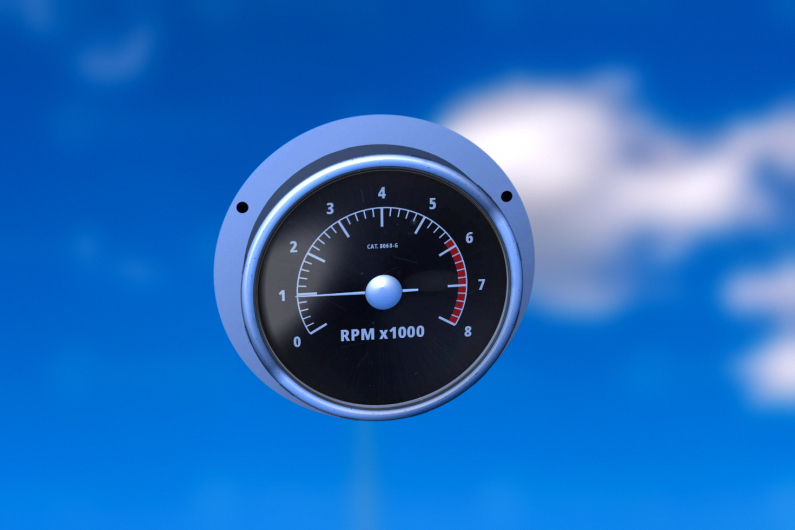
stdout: **1000** rpm
